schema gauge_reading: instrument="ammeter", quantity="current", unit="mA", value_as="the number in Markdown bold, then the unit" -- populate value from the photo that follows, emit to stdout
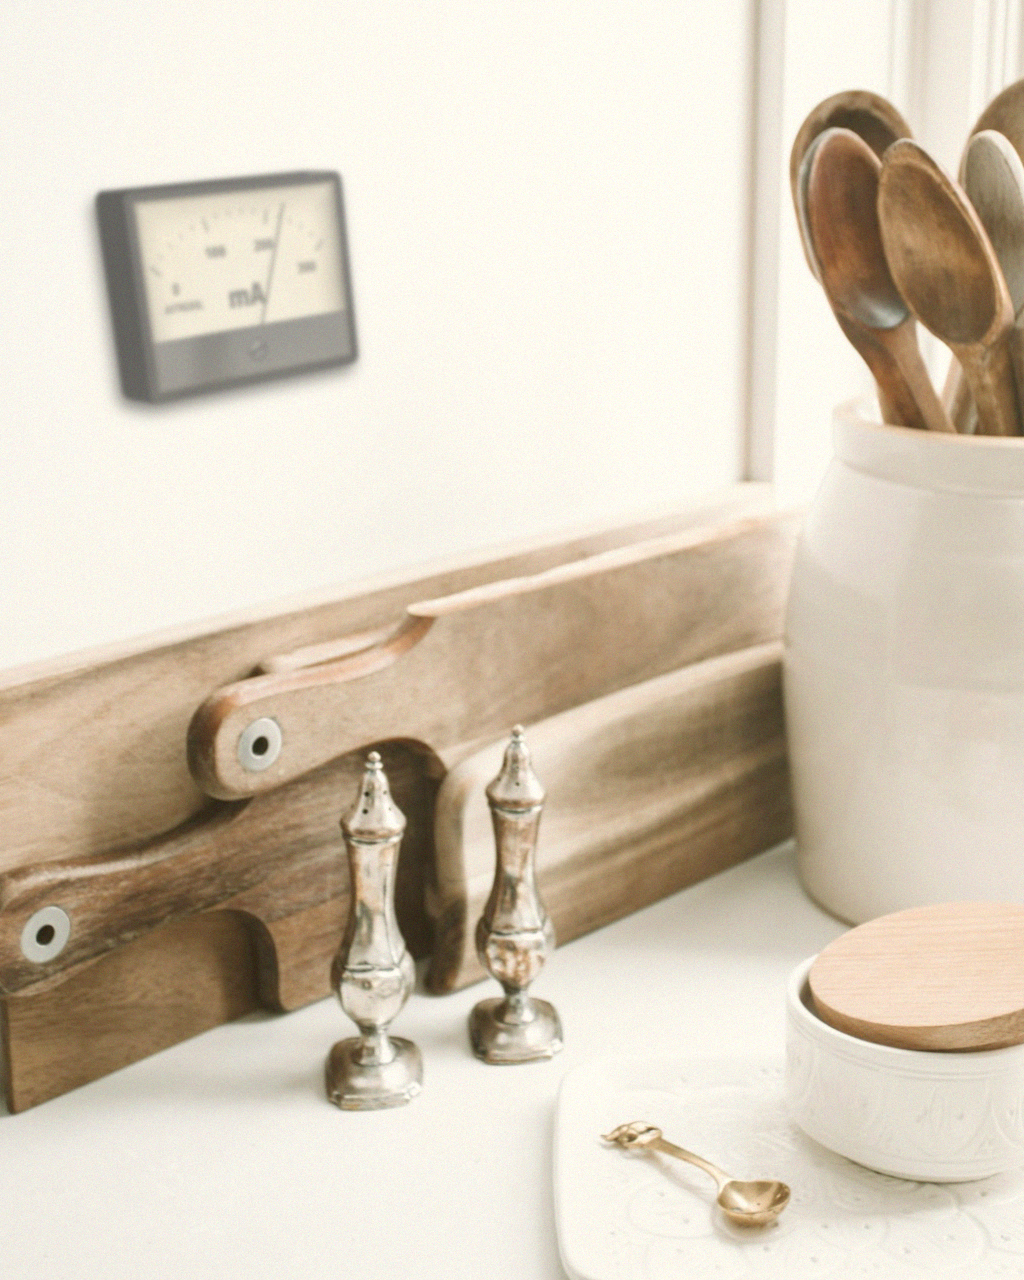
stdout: **220** mA
